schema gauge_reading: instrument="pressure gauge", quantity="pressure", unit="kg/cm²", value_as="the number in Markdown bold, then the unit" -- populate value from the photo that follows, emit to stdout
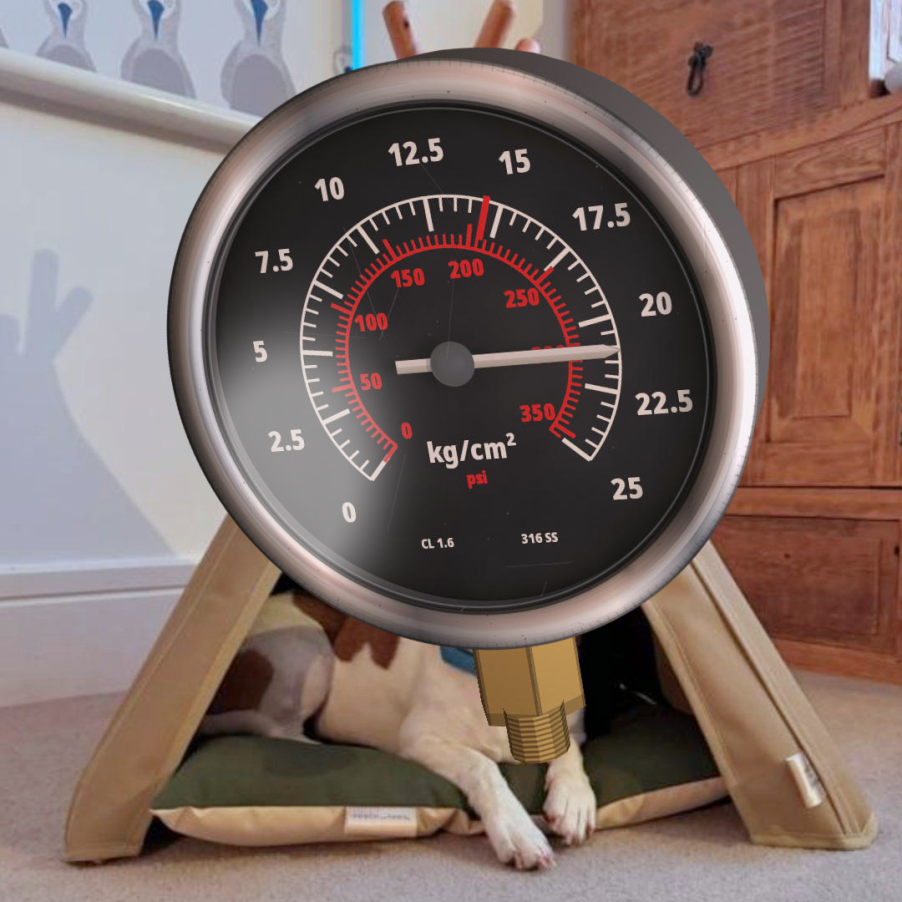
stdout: **21** kg/cm²
